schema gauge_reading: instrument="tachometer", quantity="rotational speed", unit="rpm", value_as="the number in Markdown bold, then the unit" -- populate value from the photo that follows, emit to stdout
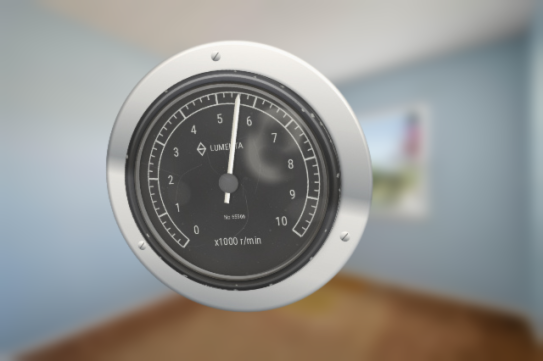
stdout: **5600** rpm
